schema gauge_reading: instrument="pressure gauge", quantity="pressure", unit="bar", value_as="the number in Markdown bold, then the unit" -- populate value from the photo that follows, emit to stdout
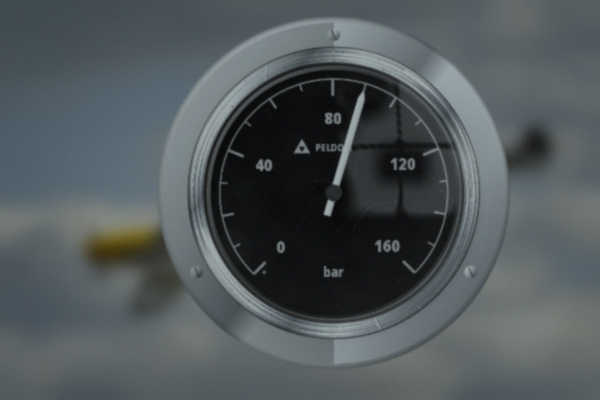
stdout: **90** bar
